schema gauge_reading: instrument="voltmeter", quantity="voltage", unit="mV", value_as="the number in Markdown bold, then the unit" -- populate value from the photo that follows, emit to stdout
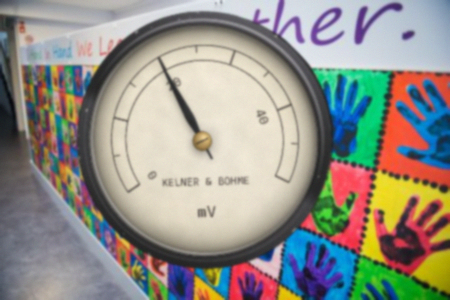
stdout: **20** mV
